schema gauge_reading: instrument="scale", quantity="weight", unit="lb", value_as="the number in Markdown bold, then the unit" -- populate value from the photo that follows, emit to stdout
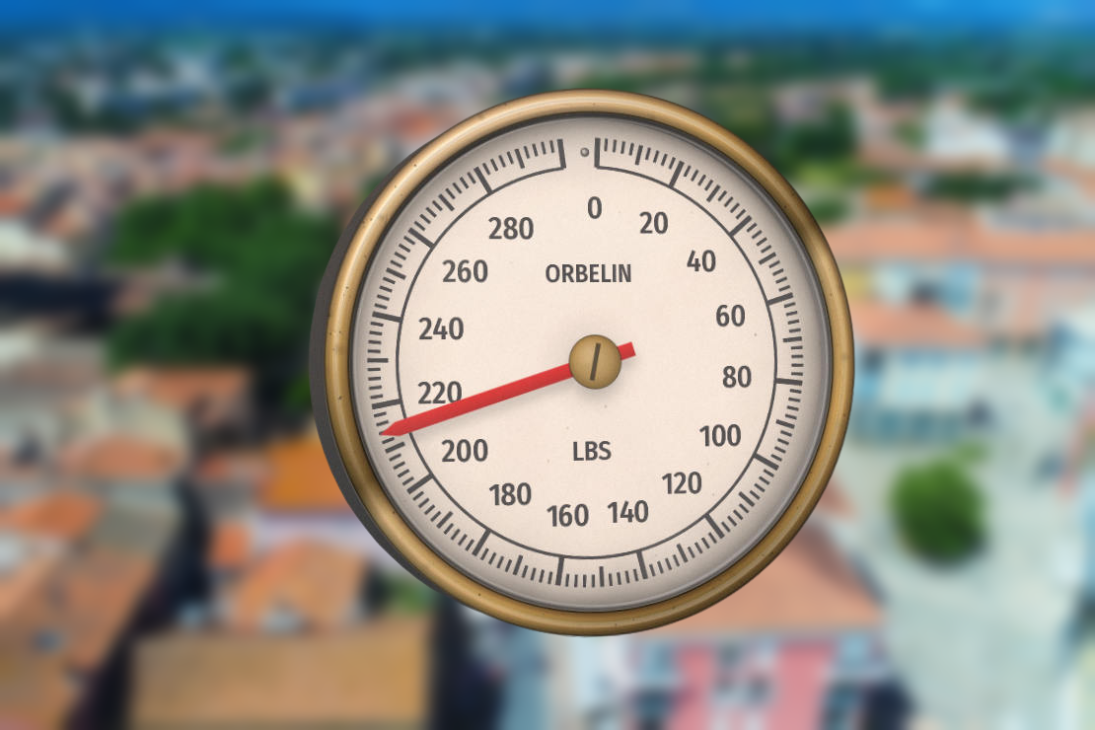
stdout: **214** lb
